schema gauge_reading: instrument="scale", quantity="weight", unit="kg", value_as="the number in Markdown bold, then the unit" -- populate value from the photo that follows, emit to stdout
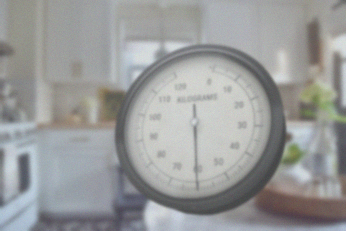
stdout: **60** kg
